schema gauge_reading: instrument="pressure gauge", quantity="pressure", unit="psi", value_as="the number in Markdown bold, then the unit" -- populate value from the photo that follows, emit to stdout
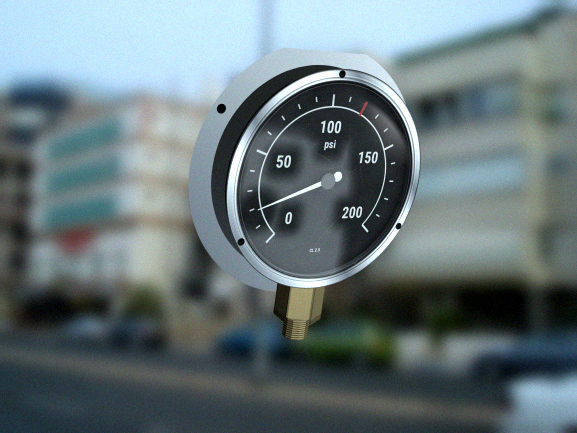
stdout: **20** psi
